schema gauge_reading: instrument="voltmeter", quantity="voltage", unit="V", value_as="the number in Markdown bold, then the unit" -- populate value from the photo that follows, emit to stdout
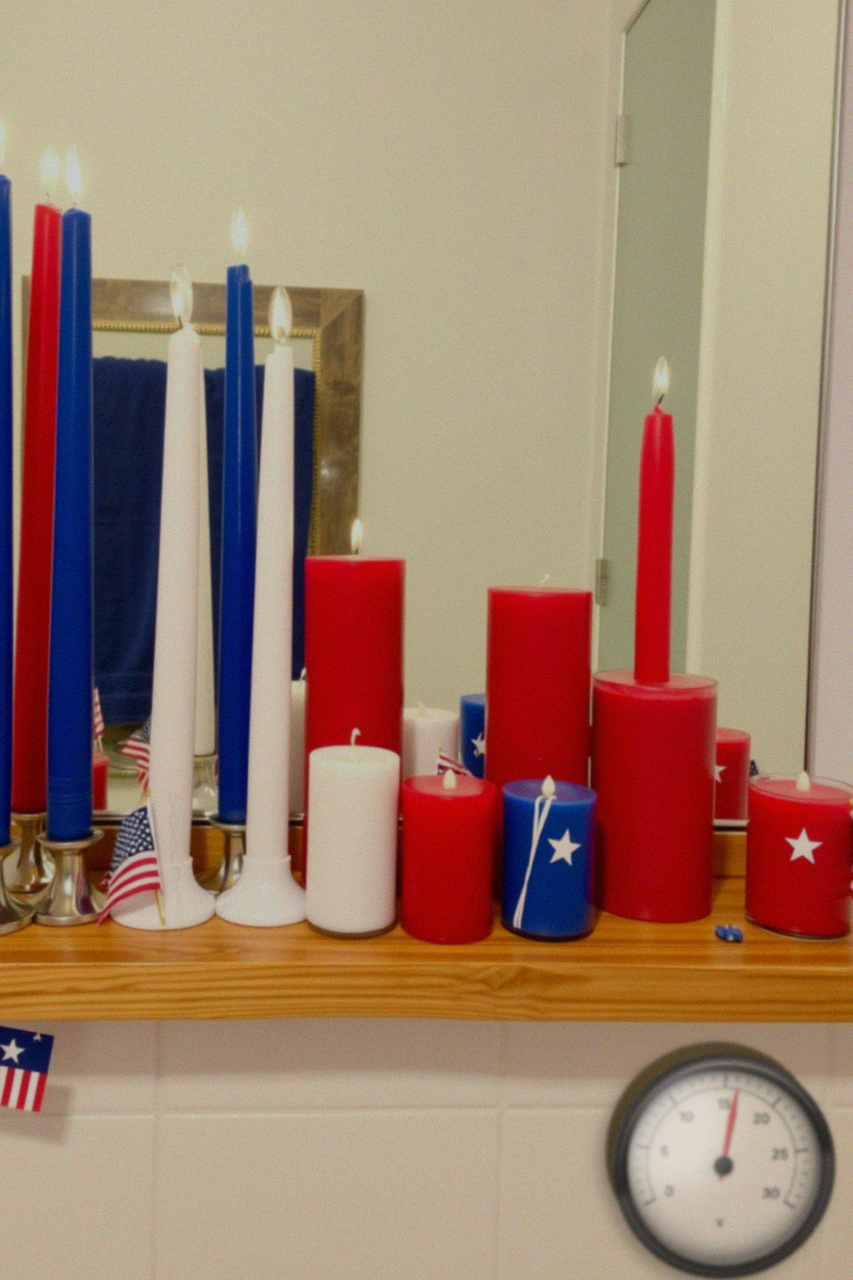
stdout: **16** V
